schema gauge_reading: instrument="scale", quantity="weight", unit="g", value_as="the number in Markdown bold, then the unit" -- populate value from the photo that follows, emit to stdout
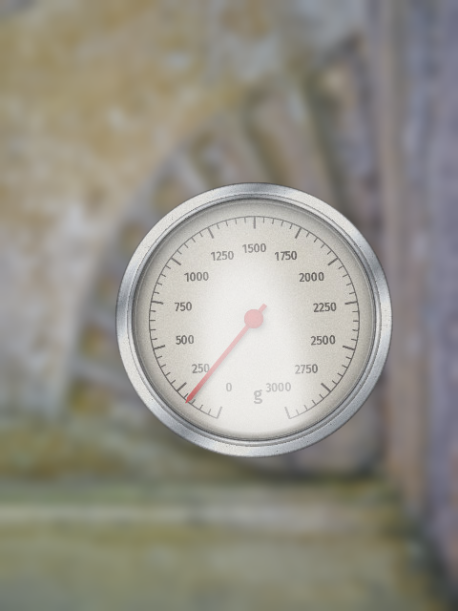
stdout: **175** g
